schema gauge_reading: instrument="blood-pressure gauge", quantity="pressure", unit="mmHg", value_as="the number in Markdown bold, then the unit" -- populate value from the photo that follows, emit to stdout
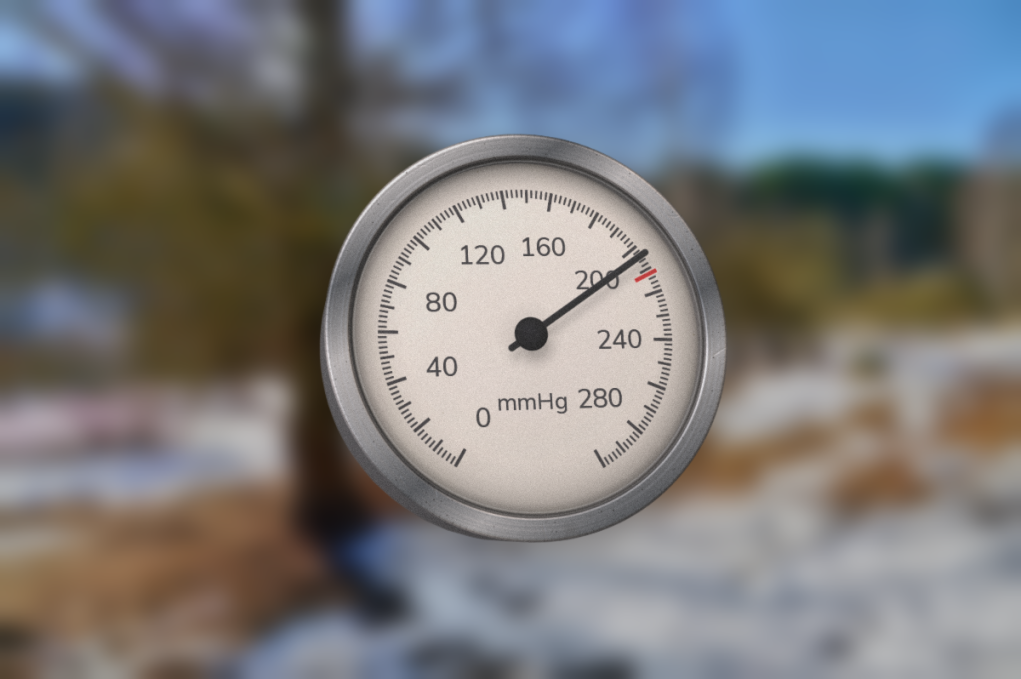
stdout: **204** mmHg
